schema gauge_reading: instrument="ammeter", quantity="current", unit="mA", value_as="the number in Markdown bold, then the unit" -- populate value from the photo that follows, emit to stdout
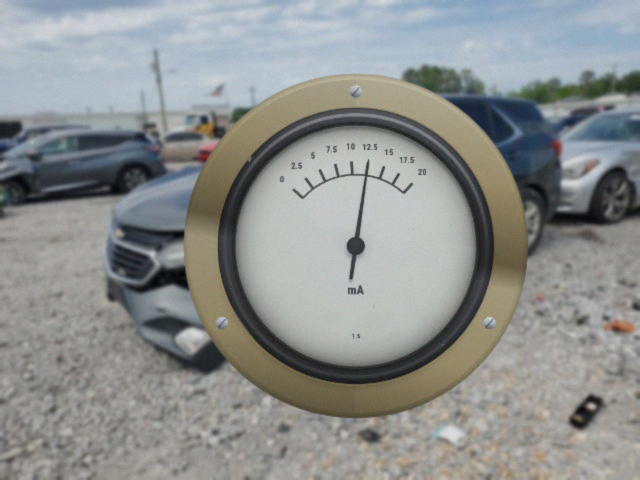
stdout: **12.5** mA
